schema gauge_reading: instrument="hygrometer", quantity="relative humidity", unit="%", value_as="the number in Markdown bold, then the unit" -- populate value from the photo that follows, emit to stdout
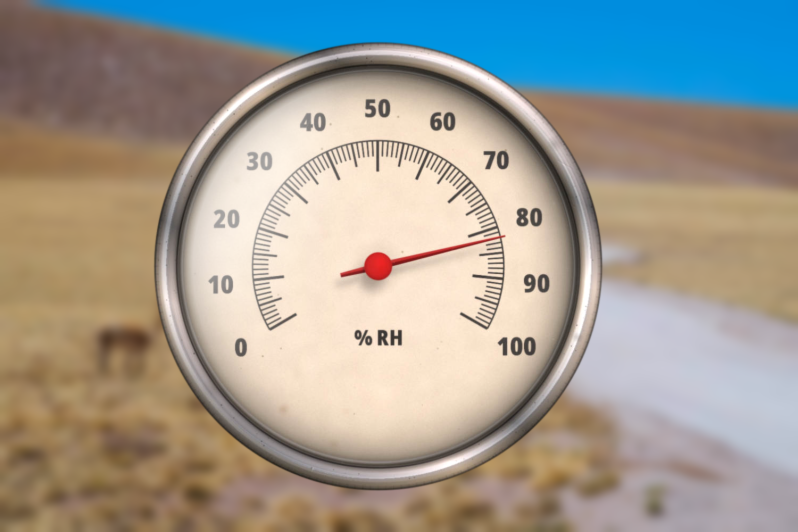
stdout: **82** %
